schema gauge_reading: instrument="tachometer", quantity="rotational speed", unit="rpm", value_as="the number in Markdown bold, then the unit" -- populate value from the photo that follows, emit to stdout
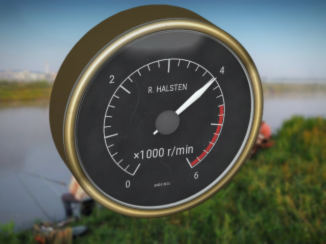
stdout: **4000** rpm
